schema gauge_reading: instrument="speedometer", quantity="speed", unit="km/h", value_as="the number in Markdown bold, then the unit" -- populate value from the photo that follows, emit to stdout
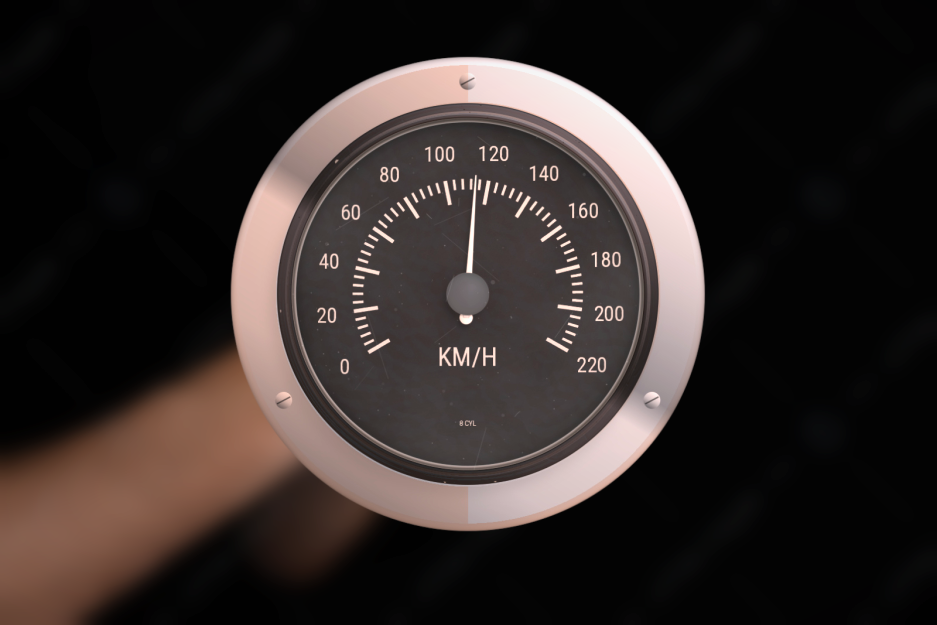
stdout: **114** km/h
